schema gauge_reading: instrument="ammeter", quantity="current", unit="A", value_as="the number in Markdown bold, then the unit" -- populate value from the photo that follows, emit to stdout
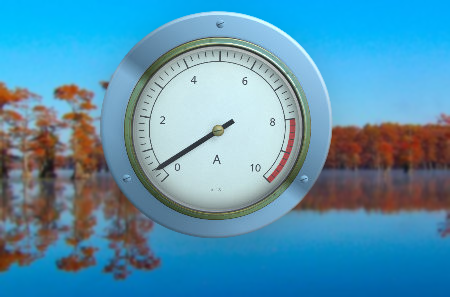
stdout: **0.4** A
